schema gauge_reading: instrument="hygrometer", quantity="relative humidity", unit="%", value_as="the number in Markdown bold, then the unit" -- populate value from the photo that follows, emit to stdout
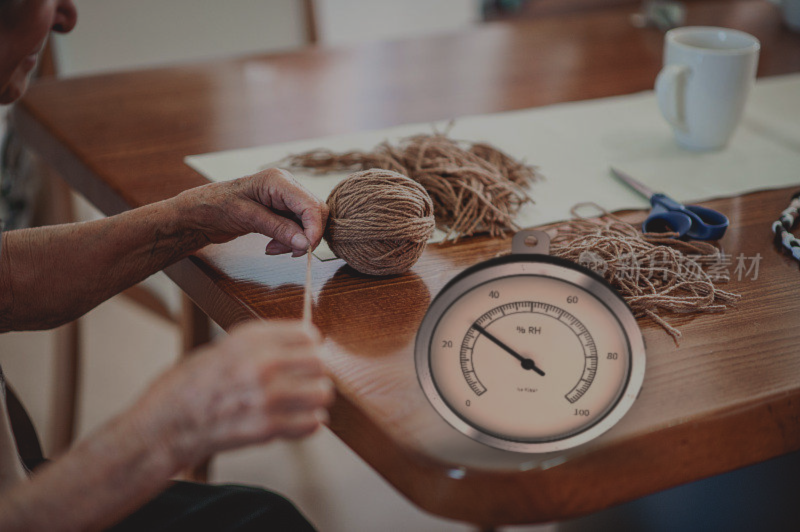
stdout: **30** %
